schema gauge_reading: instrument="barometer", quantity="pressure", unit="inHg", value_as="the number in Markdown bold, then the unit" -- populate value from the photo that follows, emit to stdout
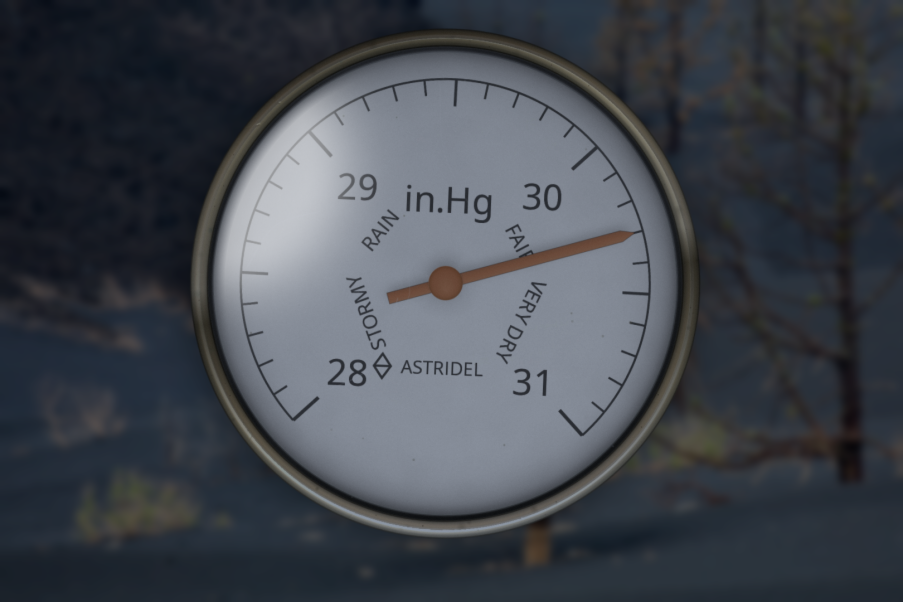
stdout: **30.3** inHg
